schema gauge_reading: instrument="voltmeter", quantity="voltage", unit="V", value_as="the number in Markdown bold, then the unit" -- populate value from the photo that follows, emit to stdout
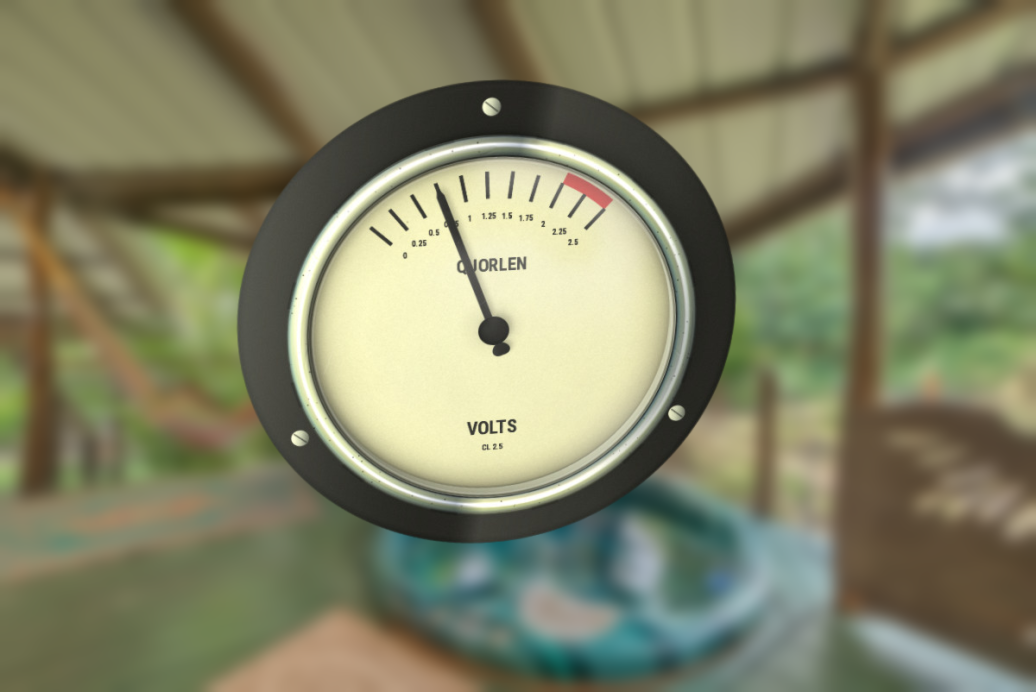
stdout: **0.75** V
